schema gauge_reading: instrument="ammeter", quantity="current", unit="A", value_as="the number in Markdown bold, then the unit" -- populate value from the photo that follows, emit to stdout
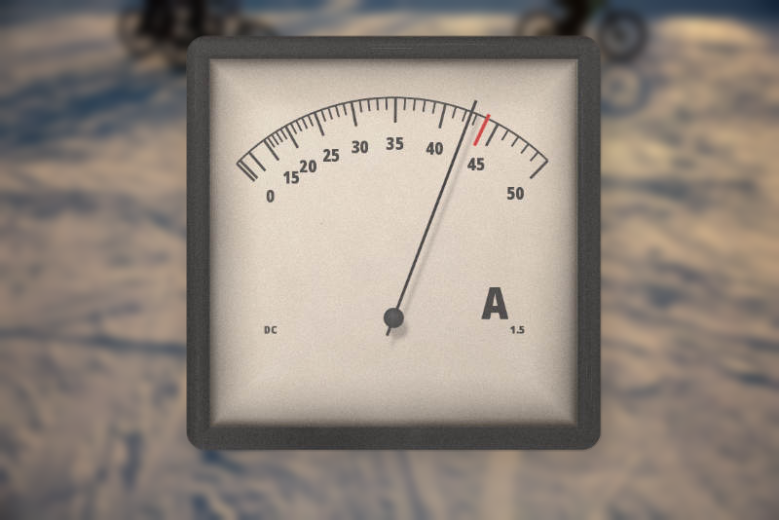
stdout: **42.5** A
